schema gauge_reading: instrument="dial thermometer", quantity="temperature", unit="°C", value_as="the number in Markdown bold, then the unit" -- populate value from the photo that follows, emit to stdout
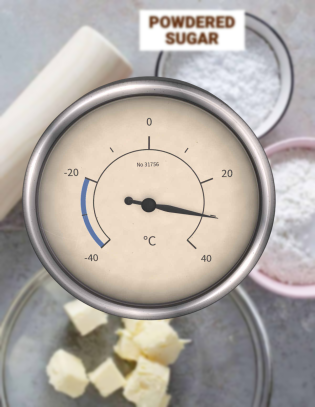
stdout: **30** °C
